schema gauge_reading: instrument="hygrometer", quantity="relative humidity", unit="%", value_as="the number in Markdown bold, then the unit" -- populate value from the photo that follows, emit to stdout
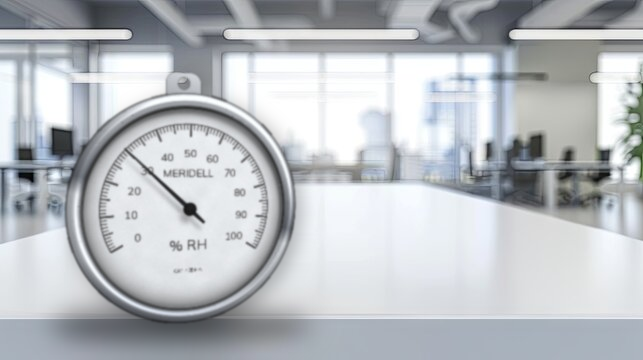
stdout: **30** %
